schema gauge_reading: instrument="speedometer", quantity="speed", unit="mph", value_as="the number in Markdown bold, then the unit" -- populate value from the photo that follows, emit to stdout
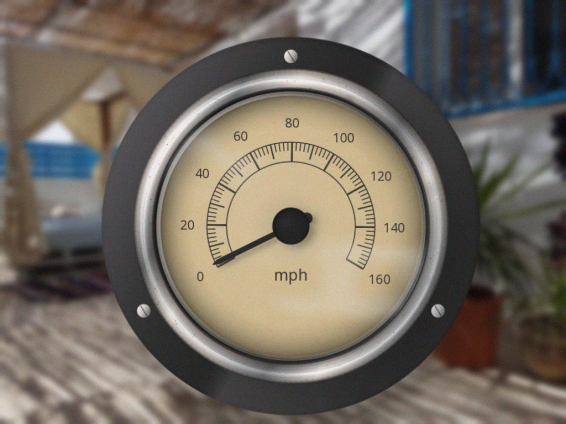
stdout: **2** mph
